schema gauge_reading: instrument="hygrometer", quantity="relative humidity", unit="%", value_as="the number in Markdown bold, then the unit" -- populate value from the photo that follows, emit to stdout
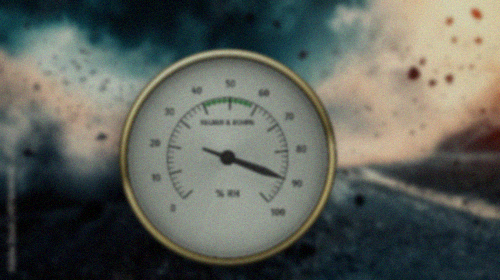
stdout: **90** %
